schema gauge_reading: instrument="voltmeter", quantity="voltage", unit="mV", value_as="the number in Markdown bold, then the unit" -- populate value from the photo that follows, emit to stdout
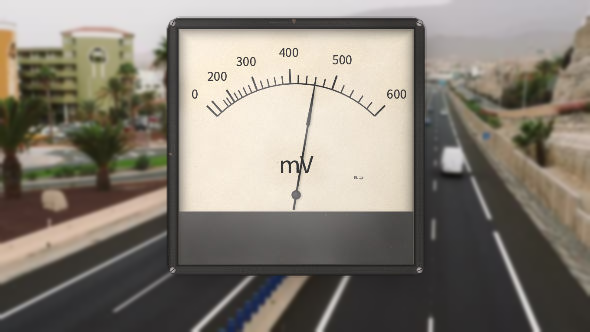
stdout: **460** mV
